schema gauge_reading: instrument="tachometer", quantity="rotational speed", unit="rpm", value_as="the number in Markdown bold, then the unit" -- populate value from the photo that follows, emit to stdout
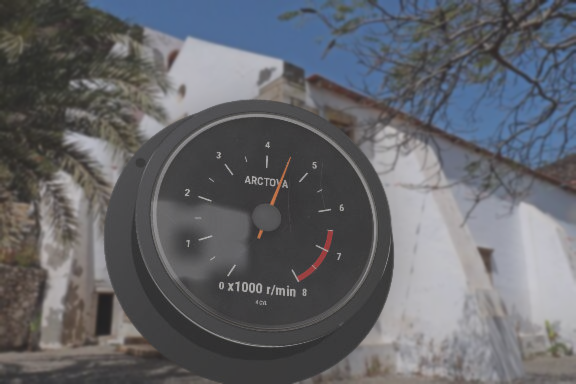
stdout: **4500** rpm
